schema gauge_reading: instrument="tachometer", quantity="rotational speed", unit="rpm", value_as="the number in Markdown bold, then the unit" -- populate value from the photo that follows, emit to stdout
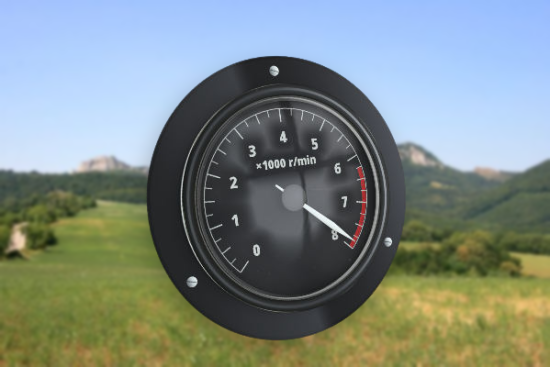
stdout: **7875** rpm
